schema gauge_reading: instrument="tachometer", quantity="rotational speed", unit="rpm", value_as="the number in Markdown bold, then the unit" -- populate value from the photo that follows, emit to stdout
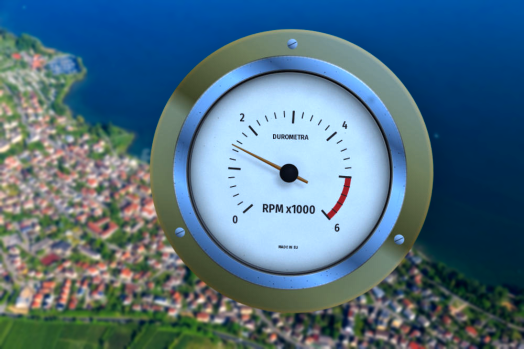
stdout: **1500** rpm
